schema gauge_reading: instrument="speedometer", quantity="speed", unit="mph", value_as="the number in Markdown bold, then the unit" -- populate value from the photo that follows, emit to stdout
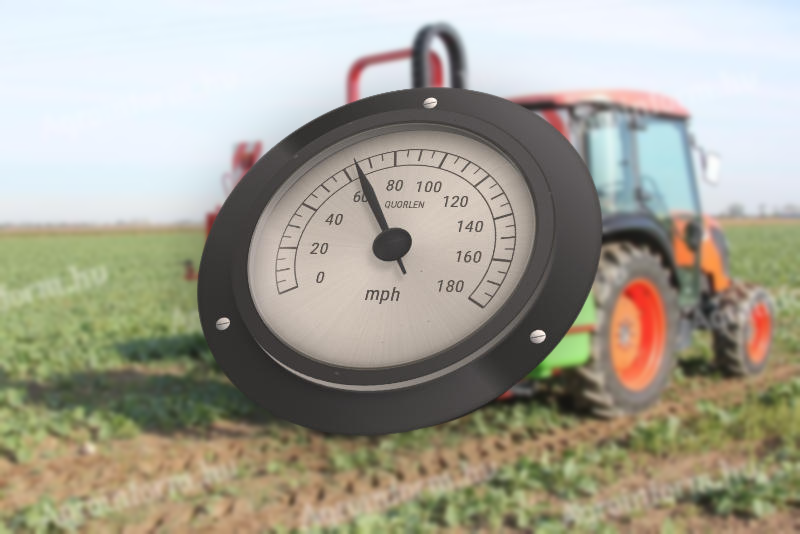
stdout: **65** mph
